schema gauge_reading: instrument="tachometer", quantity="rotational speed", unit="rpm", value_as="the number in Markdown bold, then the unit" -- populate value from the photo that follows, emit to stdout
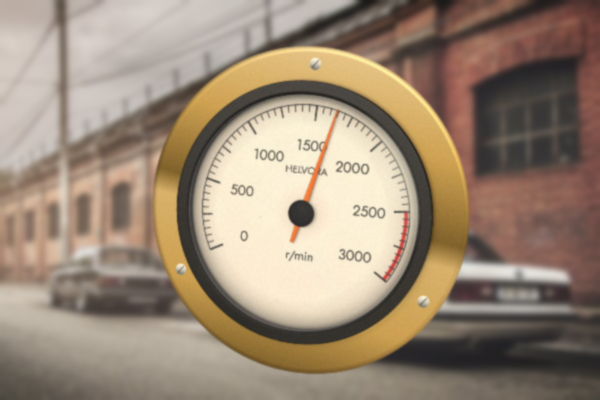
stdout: **1650** rpm
